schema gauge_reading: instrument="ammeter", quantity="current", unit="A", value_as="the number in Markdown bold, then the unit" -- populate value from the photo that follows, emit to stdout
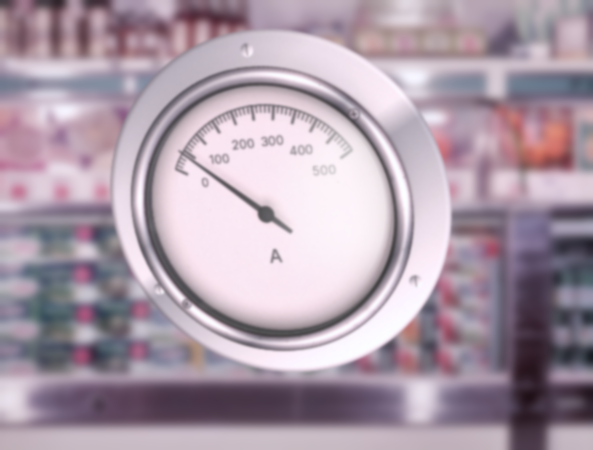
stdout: **50** A
